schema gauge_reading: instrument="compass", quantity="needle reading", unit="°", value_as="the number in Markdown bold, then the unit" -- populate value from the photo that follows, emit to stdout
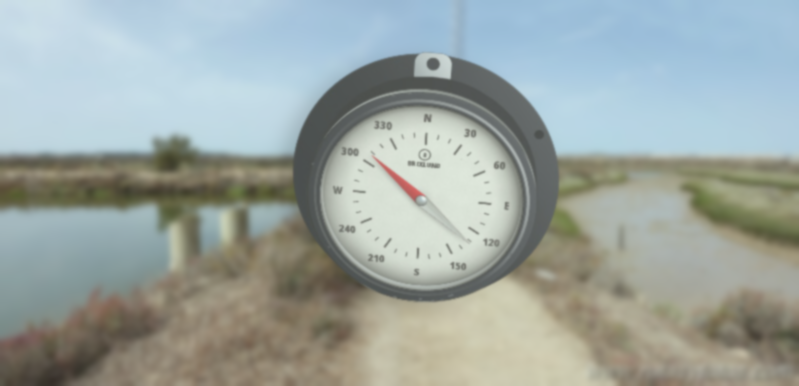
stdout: **310** °
